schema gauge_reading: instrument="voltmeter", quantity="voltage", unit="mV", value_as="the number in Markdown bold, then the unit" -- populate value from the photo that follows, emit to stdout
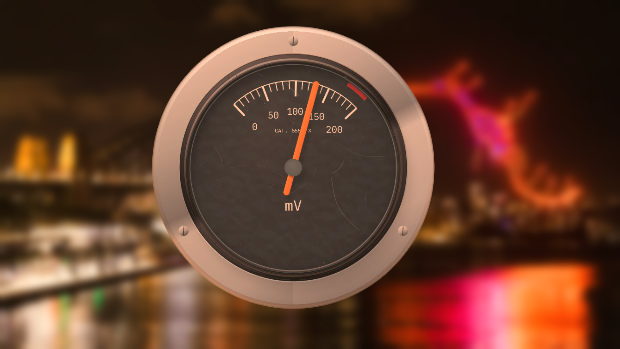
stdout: **130** mV
